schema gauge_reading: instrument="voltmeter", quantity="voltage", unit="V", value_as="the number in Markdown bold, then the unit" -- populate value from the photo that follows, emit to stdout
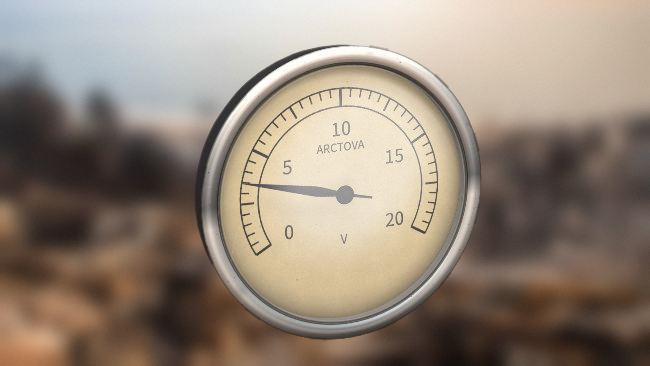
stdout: **3.5** V
